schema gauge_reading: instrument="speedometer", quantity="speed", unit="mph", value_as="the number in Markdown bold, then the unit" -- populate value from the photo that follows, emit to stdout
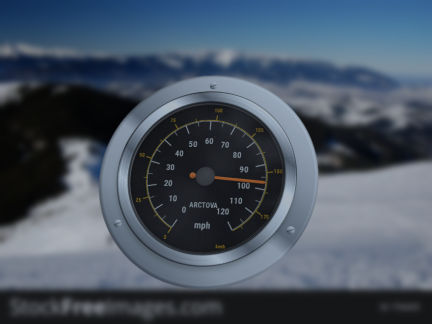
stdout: **97.5** mph
